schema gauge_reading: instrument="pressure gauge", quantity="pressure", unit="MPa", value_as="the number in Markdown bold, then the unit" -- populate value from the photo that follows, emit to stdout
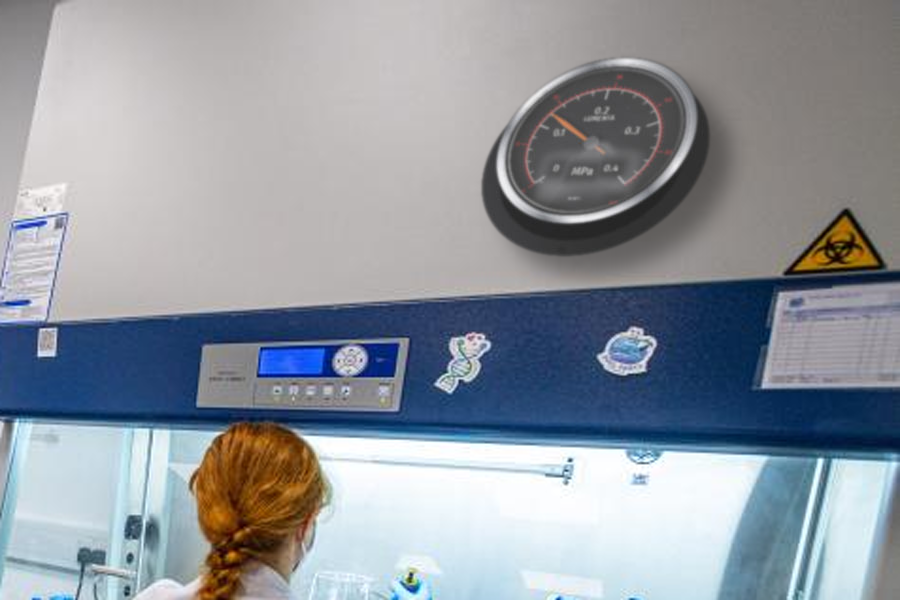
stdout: **0.12** MPa
